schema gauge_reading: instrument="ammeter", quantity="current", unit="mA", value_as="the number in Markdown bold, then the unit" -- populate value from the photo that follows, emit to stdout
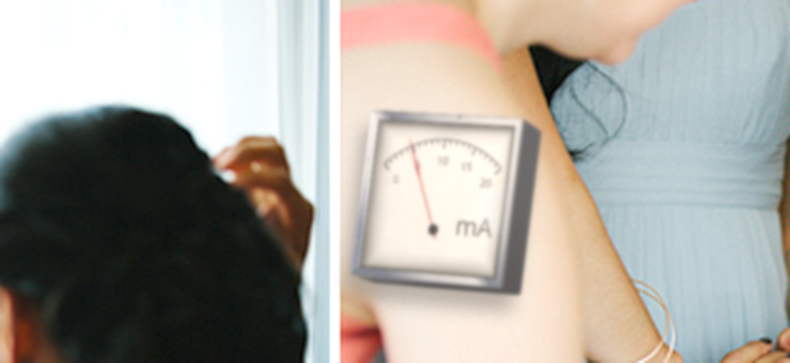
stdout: **5** mA
